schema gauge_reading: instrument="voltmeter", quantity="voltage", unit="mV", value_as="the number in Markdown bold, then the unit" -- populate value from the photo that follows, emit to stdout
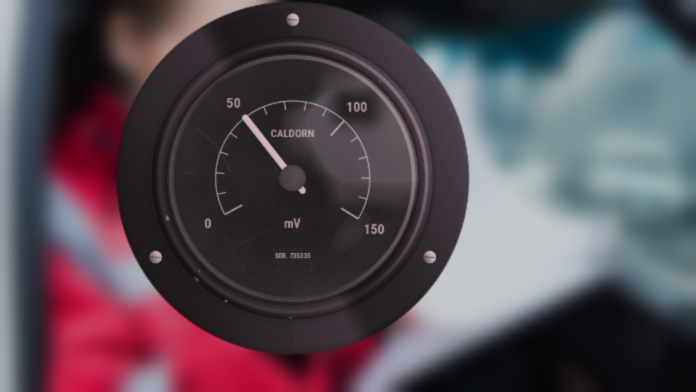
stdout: **50** mV
